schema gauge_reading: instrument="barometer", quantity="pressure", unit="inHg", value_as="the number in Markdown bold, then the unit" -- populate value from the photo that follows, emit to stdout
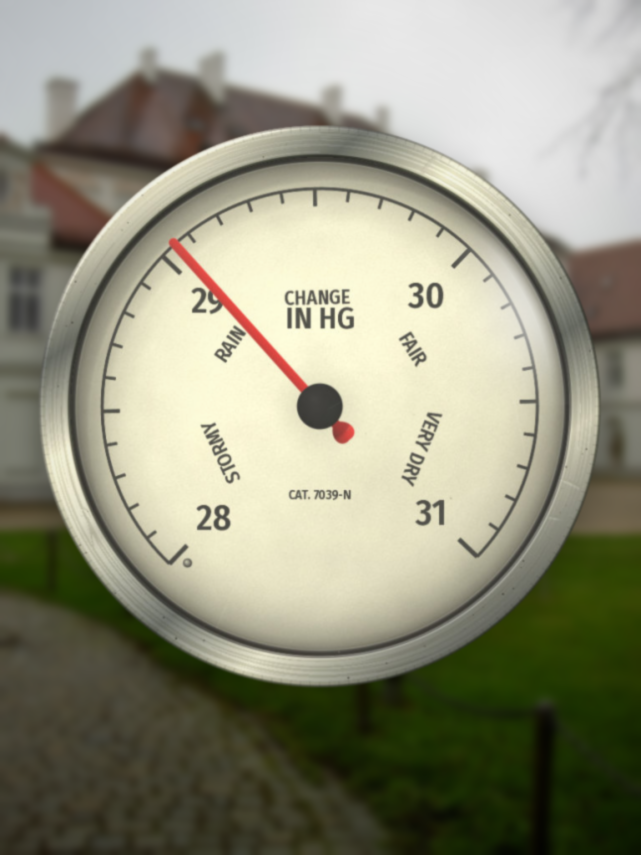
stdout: **29.05** inHg
